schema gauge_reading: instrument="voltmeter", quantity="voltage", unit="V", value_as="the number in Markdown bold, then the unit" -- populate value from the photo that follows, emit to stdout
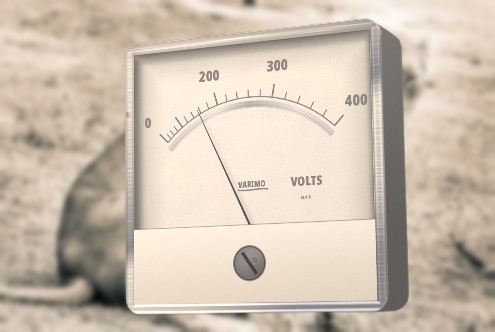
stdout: **160** V
